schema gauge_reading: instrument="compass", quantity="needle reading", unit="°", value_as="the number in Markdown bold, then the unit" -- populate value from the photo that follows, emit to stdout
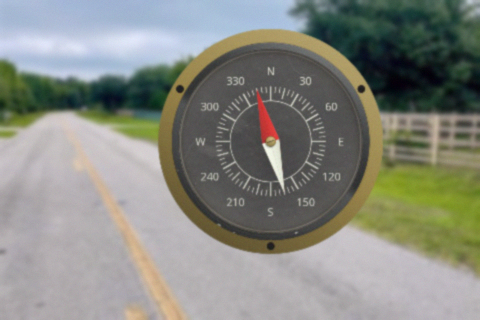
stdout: **345** °
